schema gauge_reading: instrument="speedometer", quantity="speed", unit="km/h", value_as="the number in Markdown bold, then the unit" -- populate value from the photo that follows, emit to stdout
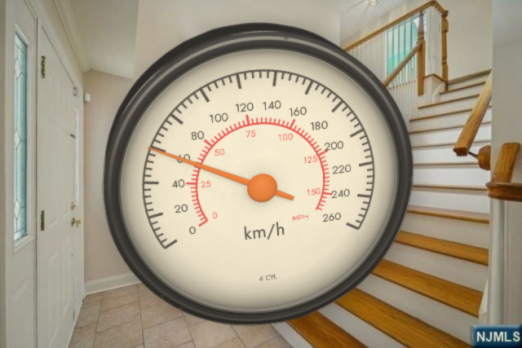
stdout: **60** km/h
